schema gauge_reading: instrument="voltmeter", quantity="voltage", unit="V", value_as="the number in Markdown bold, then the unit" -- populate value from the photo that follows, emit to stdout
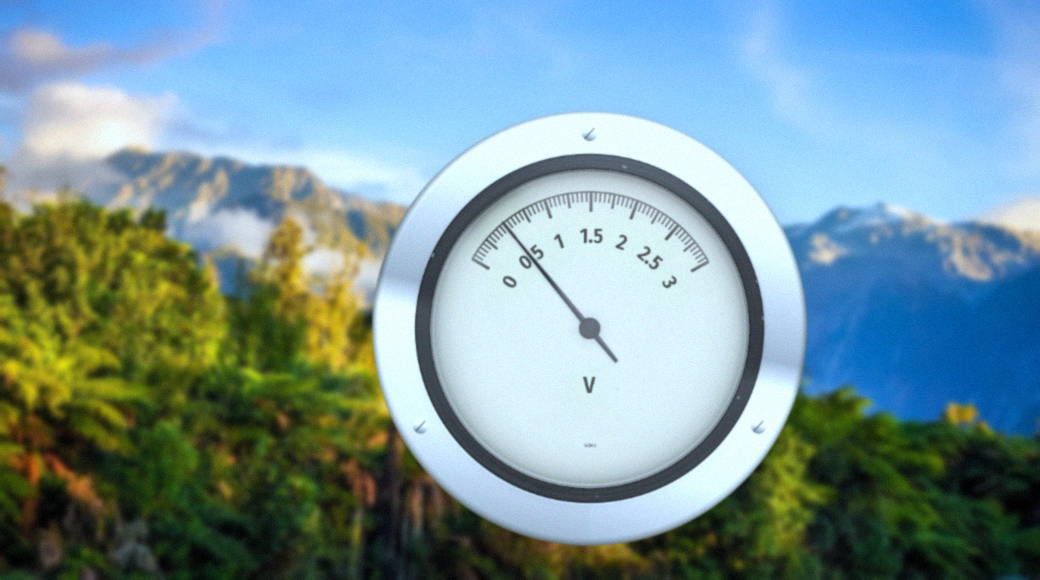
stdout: **0.5** V
